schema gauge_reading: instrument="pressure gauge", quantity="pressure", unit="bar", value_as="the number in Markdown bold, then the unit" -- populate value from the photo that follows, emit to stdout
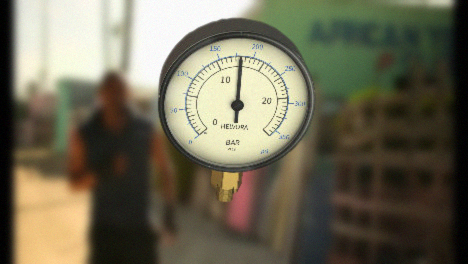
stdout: **12.5** bar
